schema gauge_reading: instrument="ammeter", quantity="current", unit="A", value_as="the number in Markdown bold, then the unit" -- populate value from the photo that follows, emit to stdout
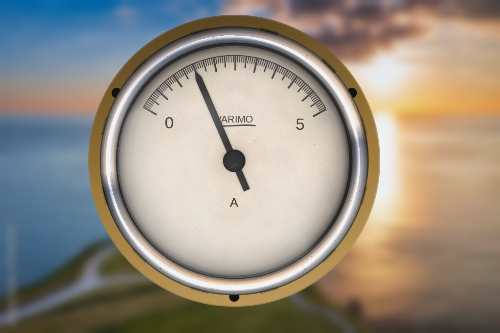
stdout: **1.5** A
